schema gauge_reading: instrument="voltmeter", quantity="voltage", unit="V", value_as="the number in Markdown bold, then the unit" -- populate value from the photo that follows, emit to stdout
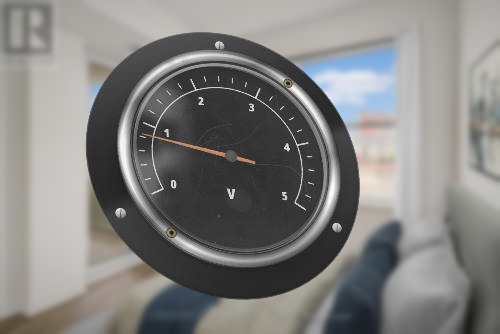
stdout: **0.8** V
